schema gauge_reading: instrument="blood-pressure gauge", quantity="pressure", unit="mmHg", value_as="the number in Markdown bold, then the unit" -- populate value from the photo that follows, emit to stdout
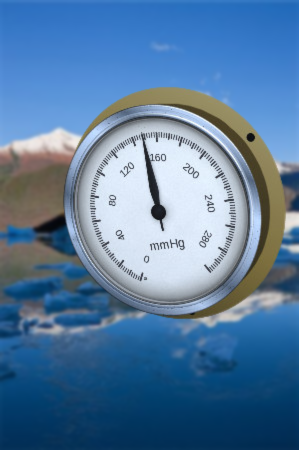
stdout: **150** mmHg
